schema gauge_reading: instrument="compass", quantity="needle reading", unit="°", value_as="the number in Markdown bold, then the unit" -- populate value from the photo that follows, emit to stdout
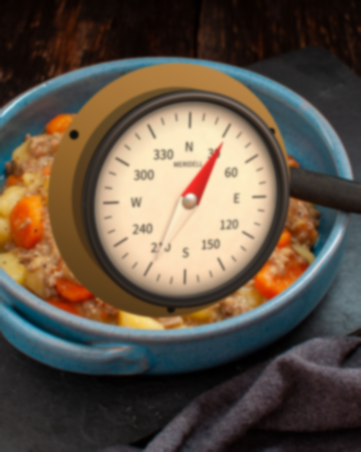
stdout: **30** °
